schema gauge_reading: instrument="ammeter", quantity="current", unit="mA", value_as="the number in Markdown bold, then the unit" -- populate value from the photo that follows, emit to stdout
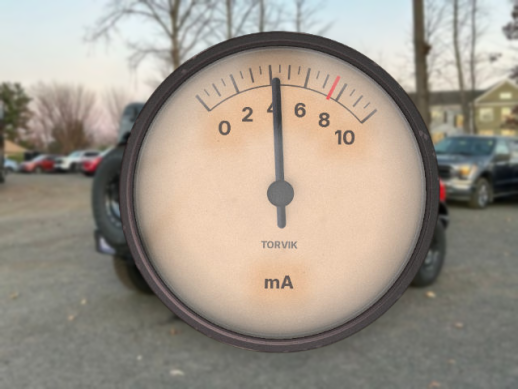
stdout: **4.25** mA
